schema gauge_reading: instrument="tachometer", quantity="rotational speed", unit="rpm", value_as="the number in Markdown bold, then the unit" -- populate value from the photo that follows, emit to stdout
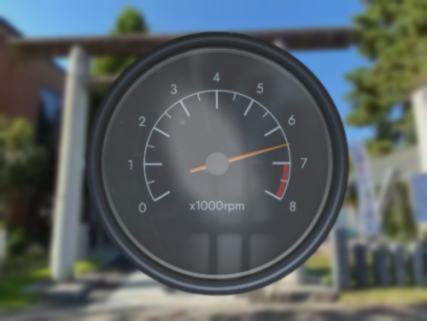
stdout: **6500** rpm
